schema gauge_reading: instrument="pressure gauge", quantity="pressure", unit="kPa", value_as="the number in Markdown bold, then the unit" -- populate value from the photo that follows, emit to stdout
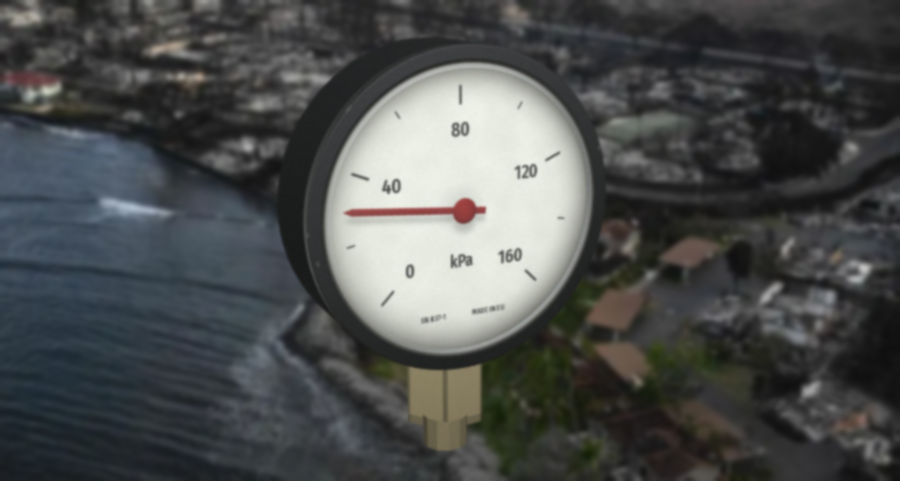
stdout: **30** kPa
